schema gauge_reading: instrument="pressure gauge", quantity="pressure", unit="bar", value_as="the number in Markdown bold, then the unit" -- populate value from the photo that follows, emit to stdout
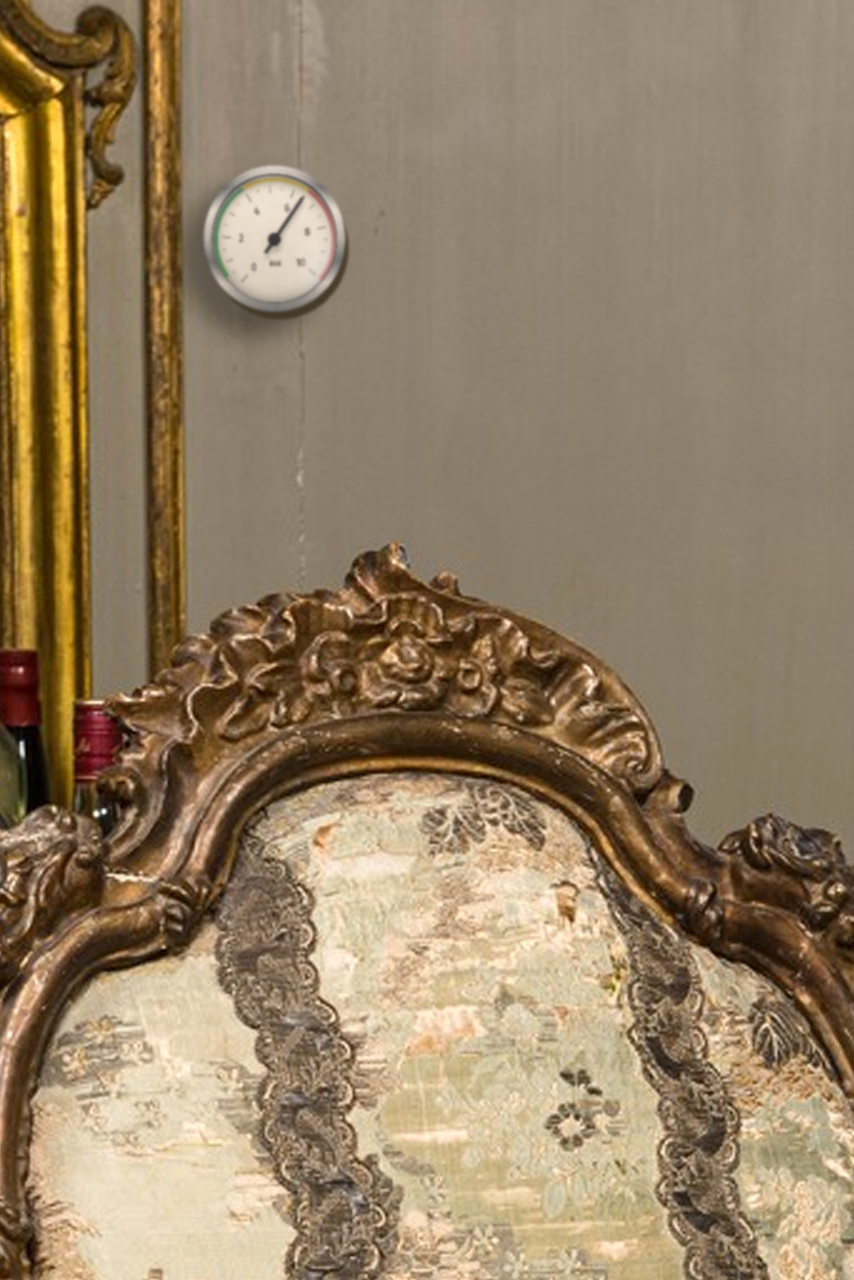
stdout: **6.5** bar
